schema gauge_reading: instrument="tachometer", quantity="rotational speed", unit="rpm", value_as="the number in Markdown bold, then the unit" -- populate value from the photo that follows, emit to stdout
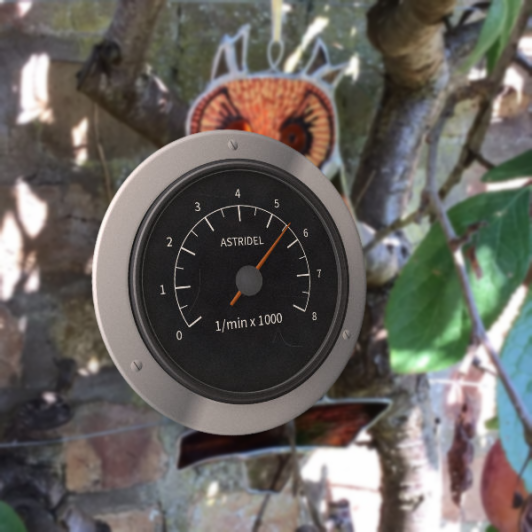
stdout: **5500** rpm
